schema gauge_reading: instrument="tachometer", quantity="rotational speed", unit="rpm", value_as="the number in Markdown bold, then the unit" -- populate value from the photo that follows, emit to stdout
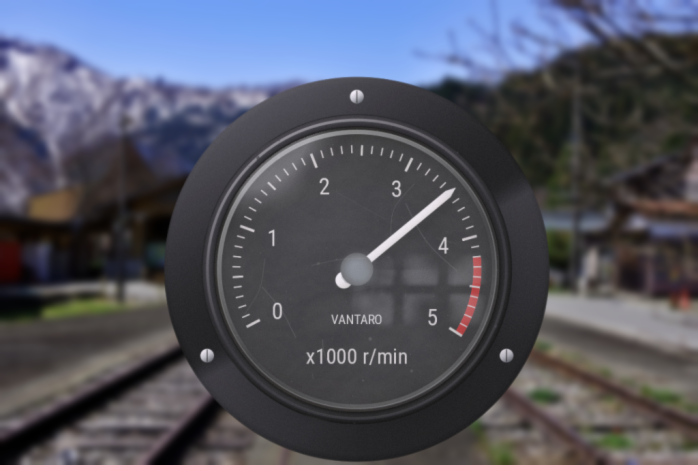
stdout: **3500** rpm
